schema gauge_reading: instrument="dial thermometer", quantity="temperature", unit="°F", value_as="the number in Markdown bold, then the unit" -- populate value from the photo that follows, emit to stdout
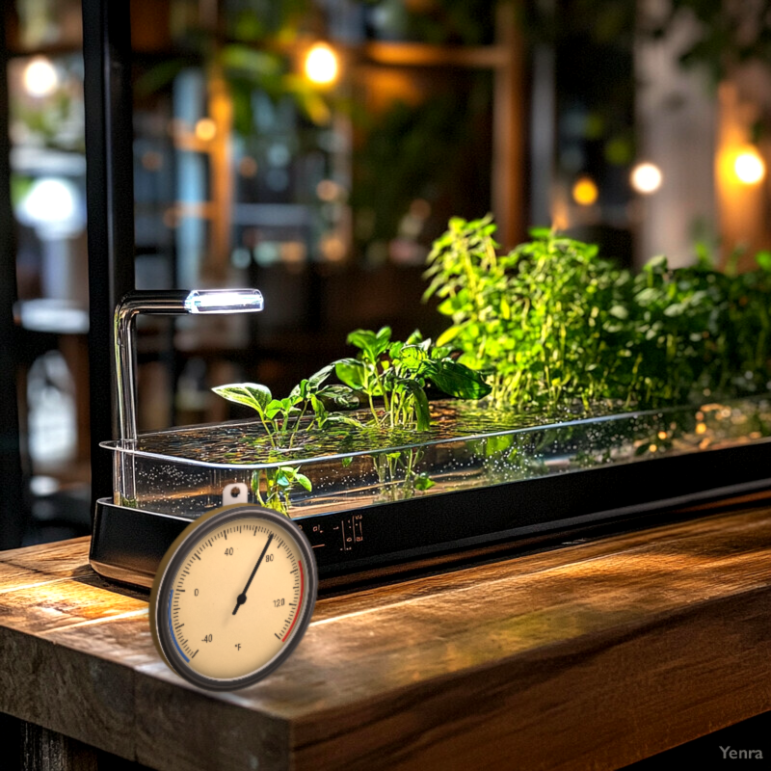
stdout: **70** °F
